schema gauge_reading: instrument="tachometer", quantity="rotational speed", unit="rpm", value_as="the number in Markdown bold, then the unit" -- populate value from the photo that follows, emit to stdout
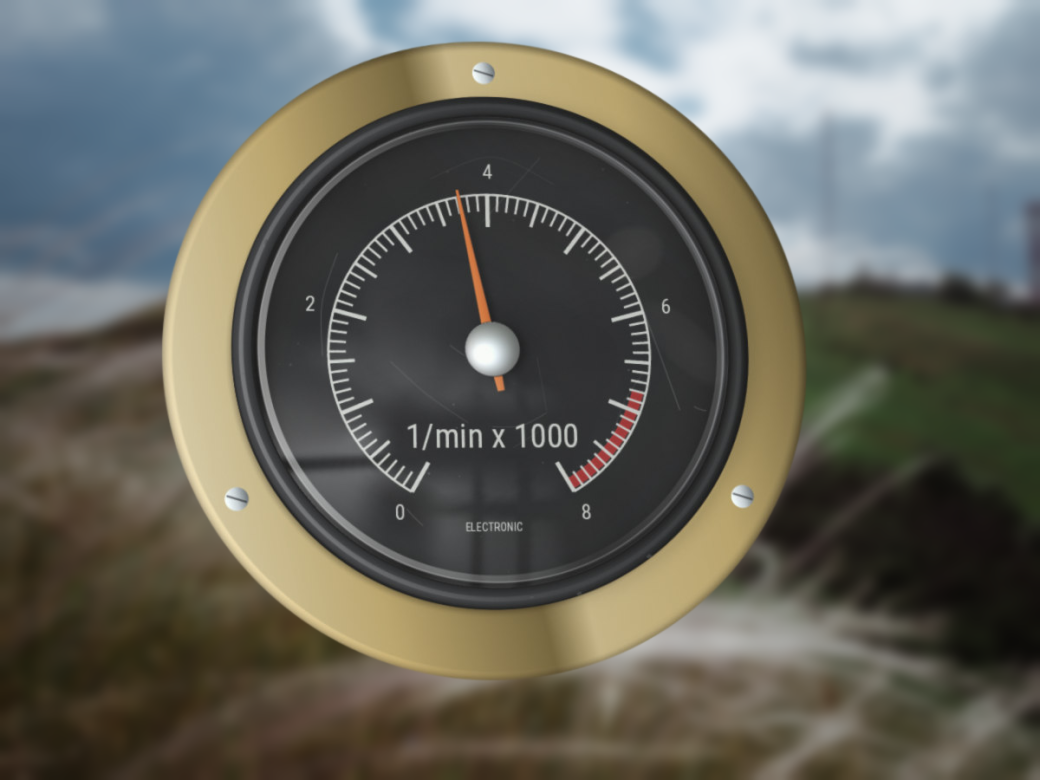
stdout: **3700** rpm
